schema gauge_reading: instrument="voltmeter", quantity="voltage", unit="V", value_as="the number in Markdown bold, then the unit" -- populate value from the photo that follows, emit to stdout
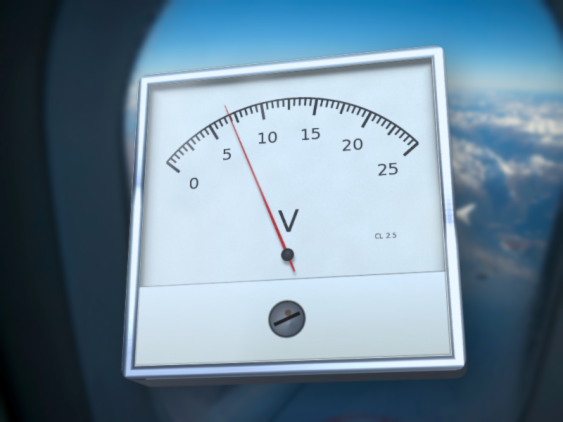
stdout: **7** V
